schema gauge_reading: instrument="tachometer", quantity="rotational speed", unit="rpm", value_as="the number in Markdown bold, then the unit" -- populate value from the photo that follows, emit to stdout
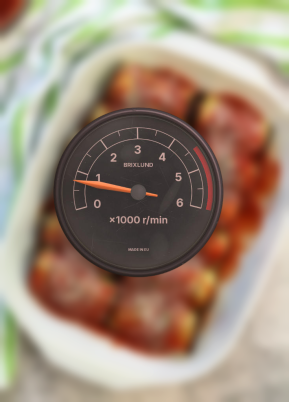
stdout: **750** rpm
